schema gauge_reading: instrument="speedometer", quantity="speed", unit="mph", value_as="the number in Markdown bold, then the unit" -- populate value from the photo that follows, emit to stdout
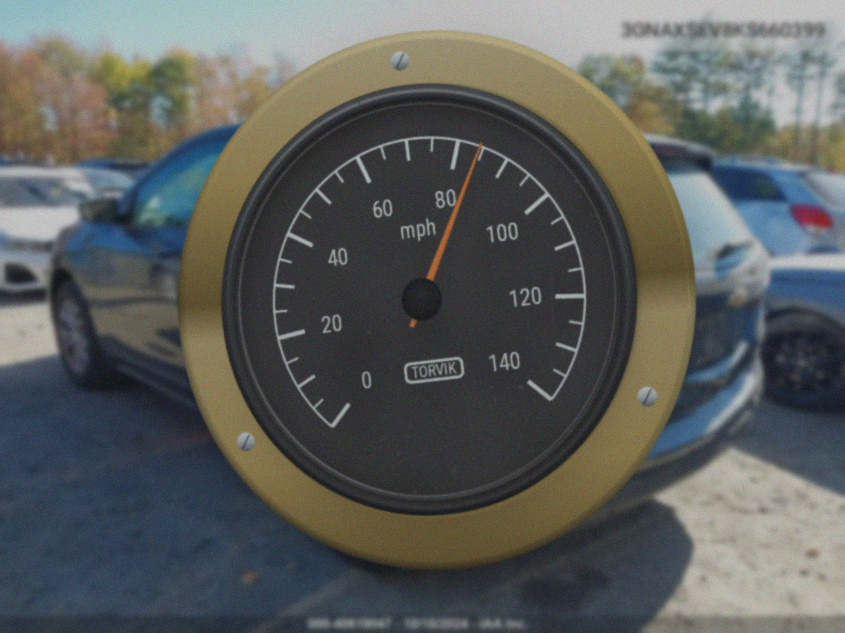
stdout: **85** mph
